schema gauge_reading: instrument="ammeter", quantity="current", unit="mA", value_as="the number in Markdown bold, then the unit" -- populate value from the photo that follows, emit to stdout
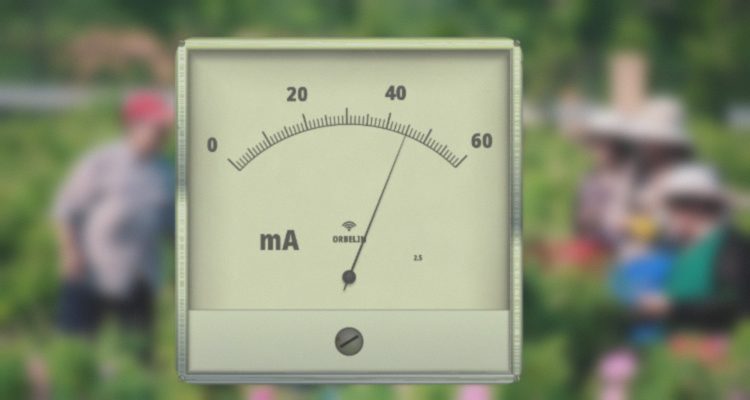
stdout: **45** mA
